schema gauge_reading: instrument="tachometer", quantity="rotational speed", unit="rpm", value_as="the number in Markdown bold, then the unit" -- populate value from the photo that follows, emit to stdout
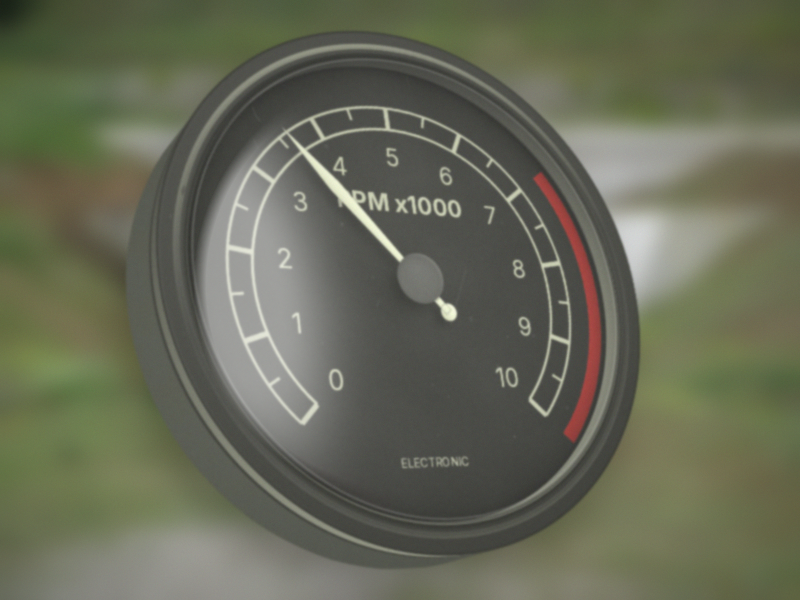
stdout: **3500** rpm
